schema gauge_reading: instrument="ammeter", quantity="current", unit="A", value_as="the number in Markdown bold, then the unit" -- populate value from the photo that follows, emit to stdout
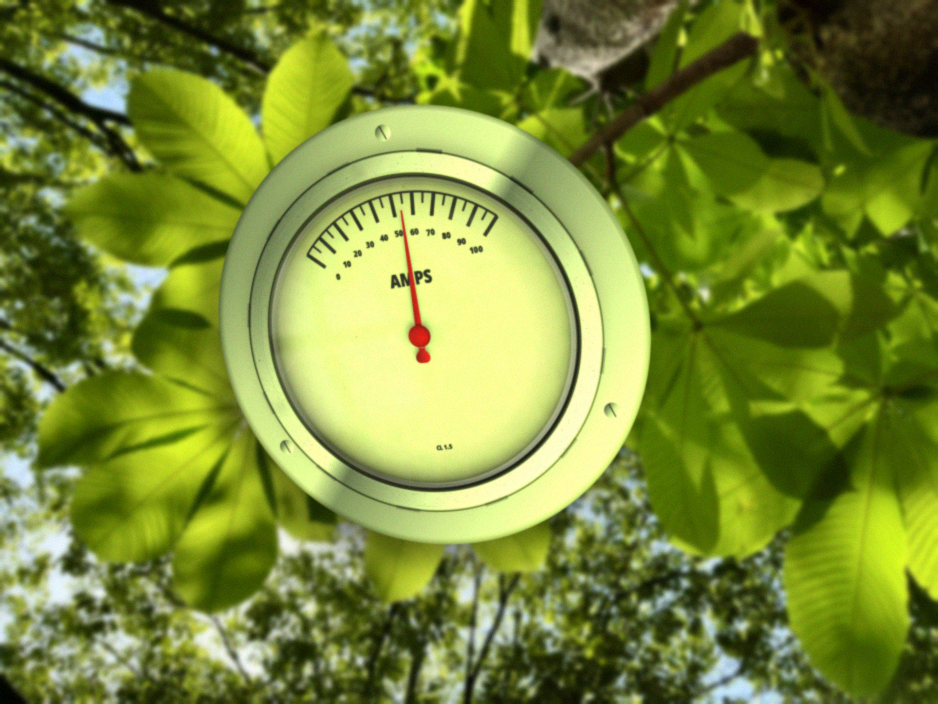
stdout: **55** A
